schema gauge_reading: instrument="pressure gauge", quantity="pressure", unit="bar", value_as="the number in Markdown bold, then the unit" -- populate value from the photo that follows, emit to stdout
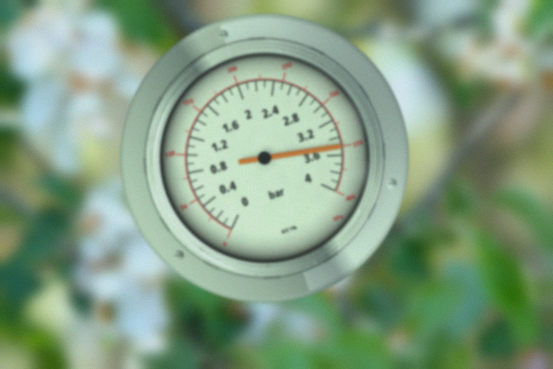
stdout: **3.5** bar
